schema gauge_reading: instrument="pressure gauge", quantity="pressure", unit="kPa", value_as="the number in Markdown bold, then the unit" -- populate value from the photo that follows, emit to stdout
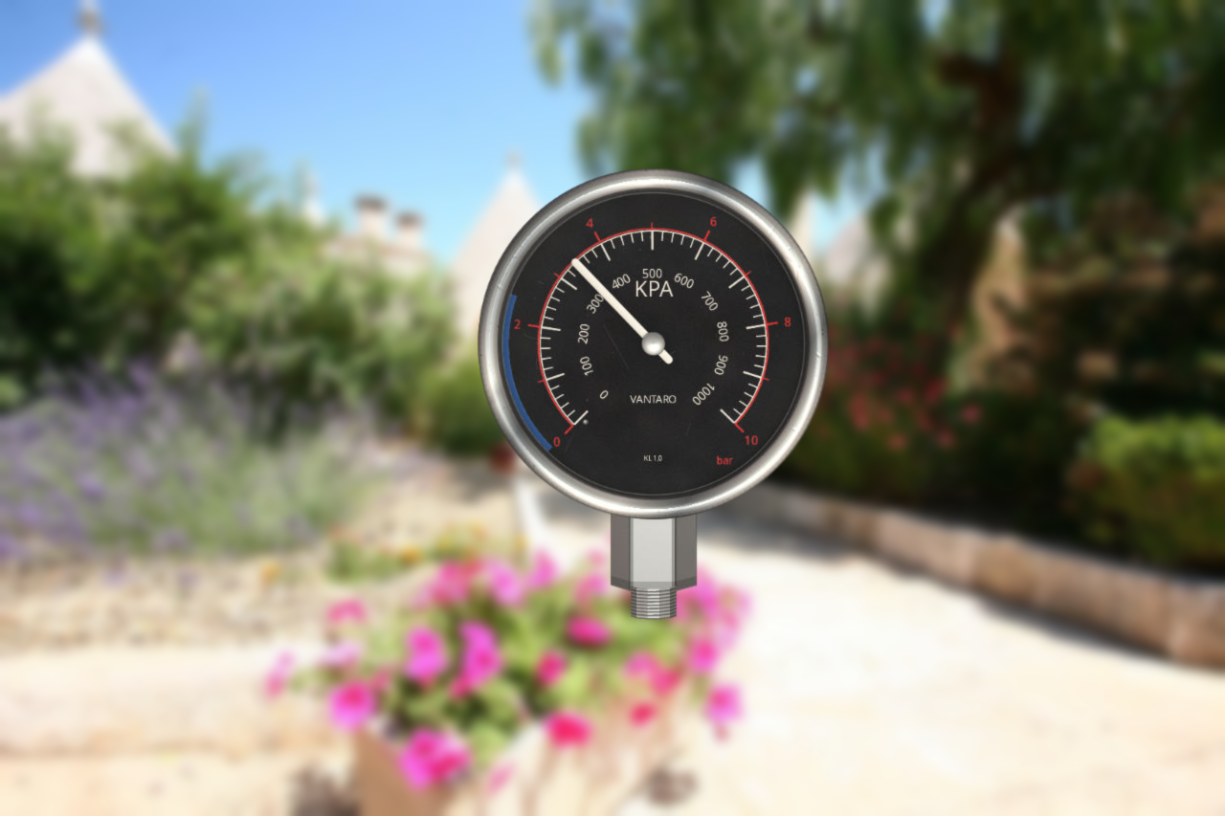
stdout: **340** kPa
